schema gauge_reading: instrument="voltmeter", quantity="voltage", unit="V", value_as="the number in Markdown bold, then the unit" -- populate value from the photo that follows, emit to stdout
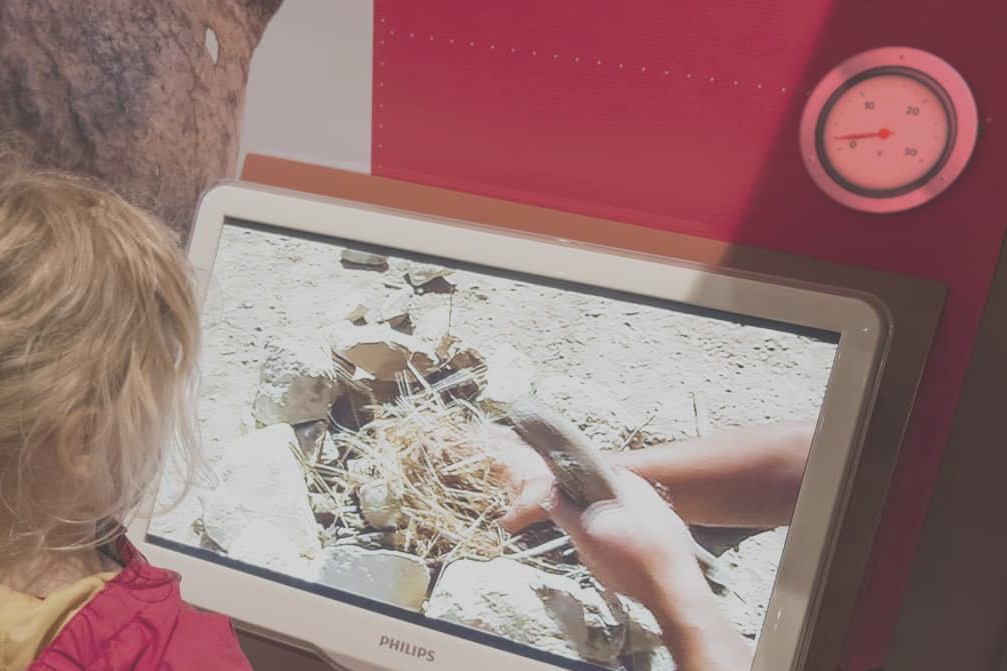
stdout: **2** V
